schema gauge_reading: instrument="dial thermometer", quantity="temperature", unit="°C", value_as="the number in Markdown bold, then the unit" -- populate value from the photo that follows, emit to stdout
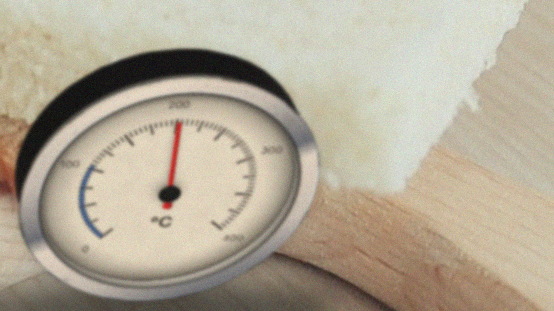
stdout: **200** °C
